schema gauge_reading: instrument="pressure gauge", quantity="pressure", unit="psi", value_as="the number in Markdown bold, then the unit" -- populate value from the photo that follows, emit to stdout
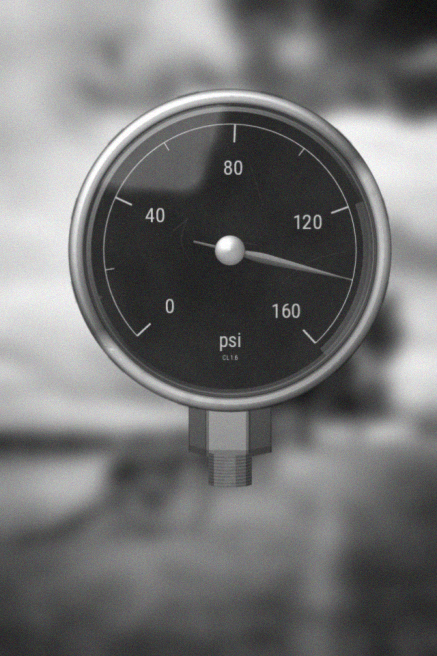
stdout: **140** psi
